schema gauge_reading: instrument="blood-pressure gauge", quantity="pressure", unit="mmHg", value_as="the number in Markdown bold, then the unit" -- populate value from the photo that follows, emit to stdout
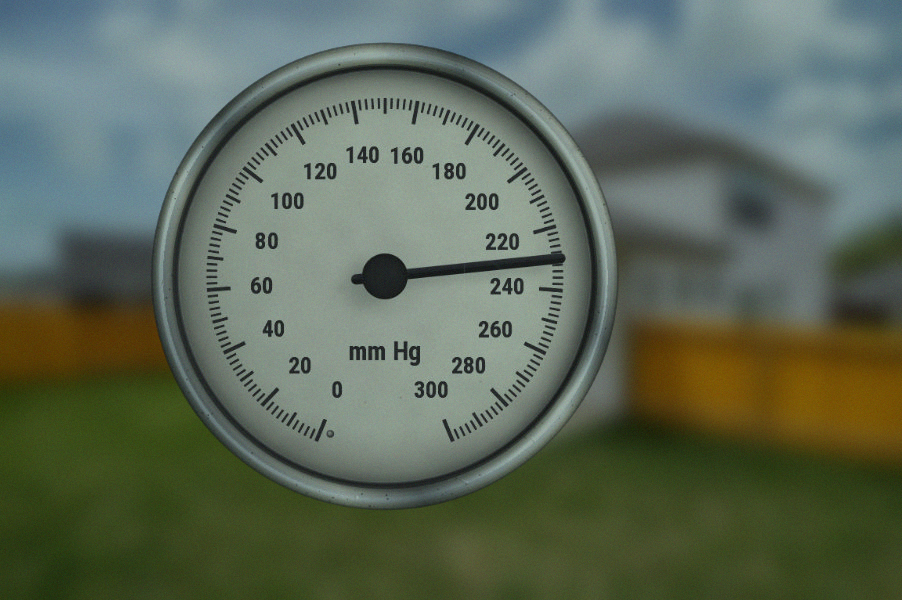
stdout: **230** mmHg
